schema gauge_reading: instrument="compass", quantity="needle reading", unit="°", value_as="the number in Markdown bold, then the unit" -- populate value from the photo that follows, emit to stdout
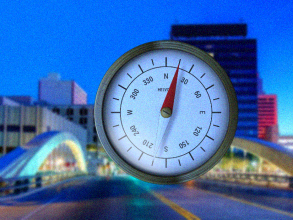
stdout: **15** °
